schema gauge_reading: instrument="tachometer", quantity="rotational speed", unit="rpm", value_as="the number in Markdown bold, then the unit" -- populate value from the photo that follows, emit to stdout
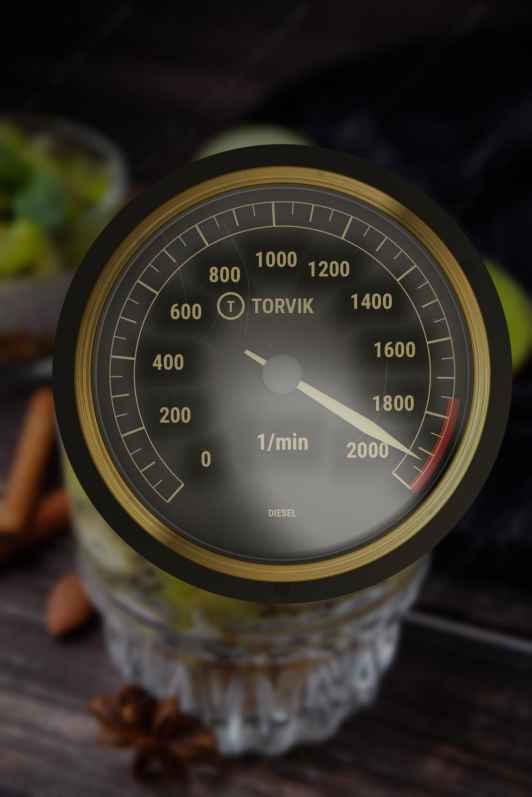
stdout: **1925** rpm
